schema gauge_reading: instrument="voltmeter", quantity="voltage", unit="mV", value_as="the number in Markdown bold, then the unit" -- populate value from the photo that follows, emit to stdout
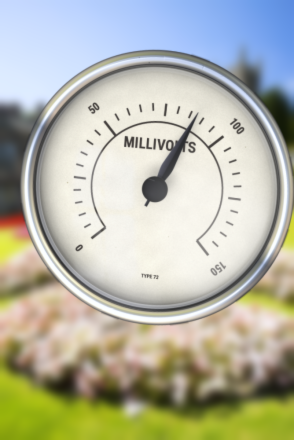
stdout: **87.5** mV
